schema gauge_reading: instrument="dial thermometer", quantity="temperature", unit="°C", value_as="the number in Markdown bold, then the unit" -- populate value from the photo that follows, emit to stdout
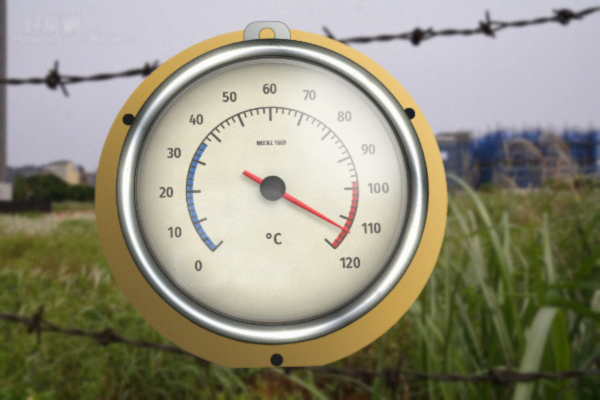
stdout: **114** °C
